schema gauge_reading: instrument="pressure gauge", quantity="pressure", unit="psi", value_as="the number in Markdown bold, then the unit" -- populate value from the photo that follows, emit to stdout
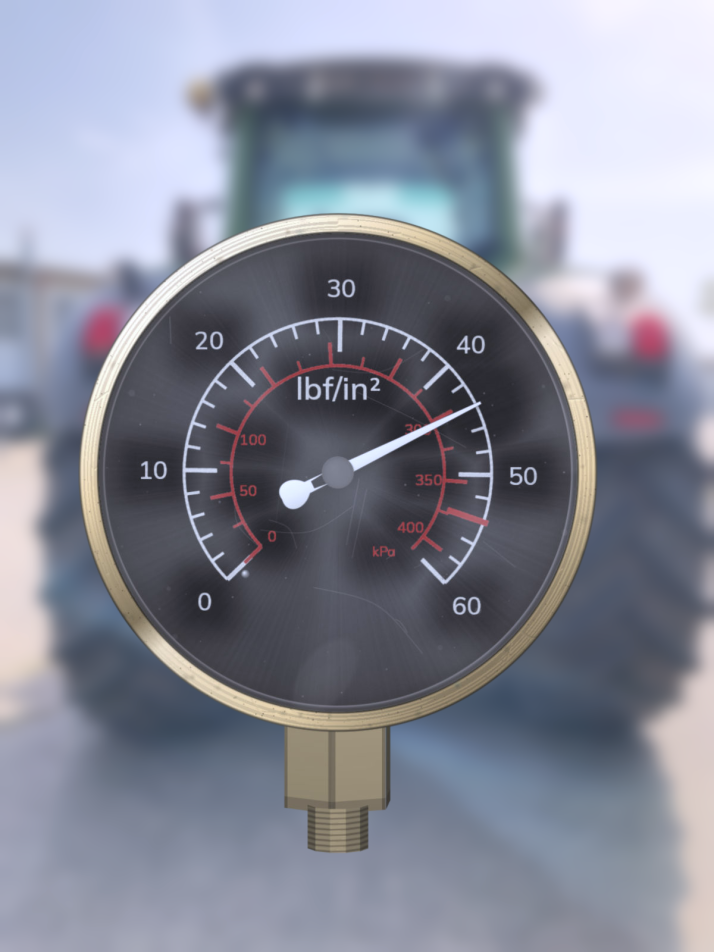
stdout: **44** psi
